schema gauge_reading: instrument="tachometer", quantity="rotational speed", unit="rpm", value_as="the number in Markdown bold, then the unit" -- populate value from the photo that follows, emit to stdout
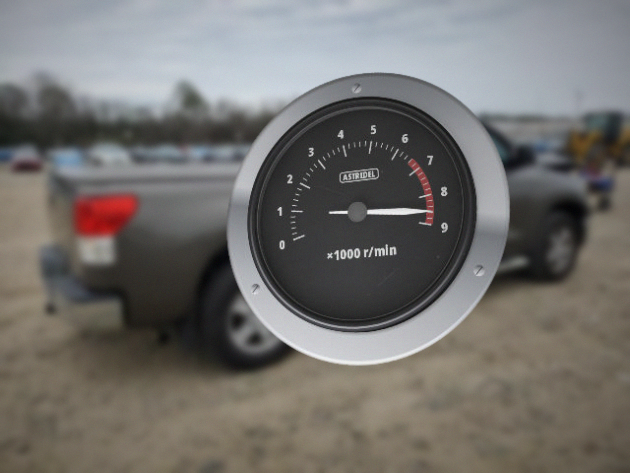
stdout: **8600** rpm
